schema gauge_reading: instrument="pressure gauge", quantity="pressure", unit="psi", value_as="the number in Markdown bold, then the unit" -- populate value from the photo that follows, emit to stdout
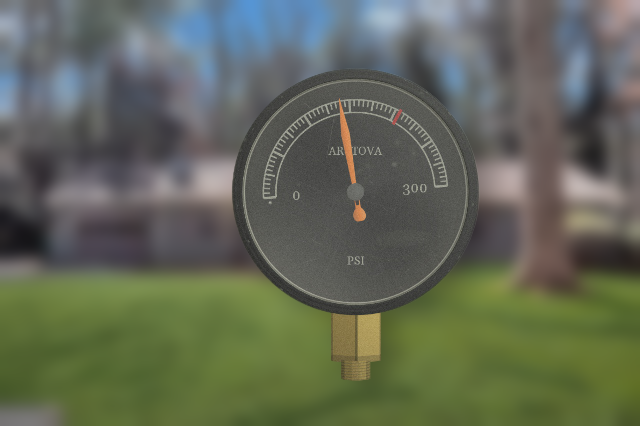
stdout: **140** psi
